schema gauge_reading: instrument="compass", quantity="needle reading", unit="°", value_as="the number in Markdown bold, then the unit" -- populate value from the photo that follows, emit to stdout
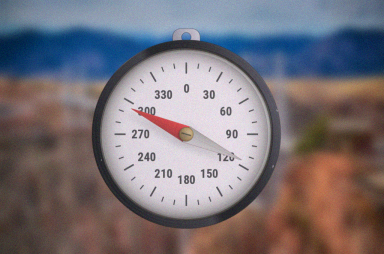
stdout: **295** °
